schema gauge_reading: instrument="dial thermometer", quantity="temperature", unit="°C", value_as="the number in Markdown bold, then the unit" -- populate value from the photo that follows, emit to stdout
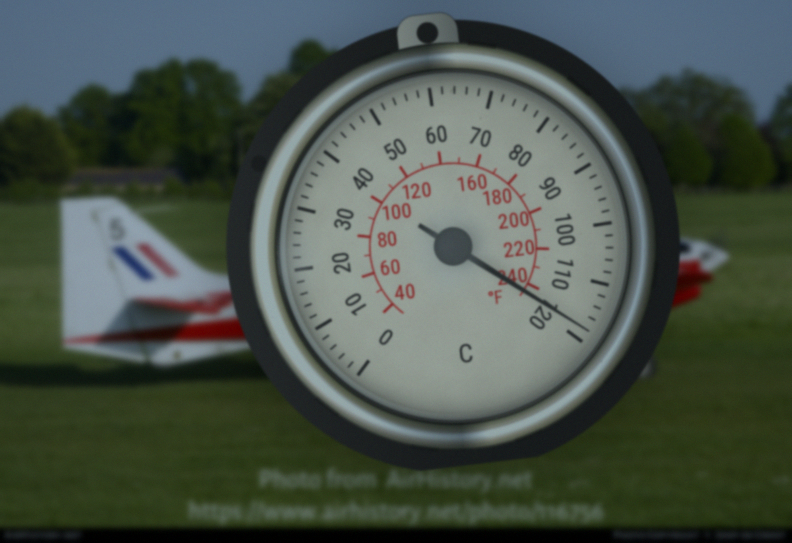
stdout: **118** °C
